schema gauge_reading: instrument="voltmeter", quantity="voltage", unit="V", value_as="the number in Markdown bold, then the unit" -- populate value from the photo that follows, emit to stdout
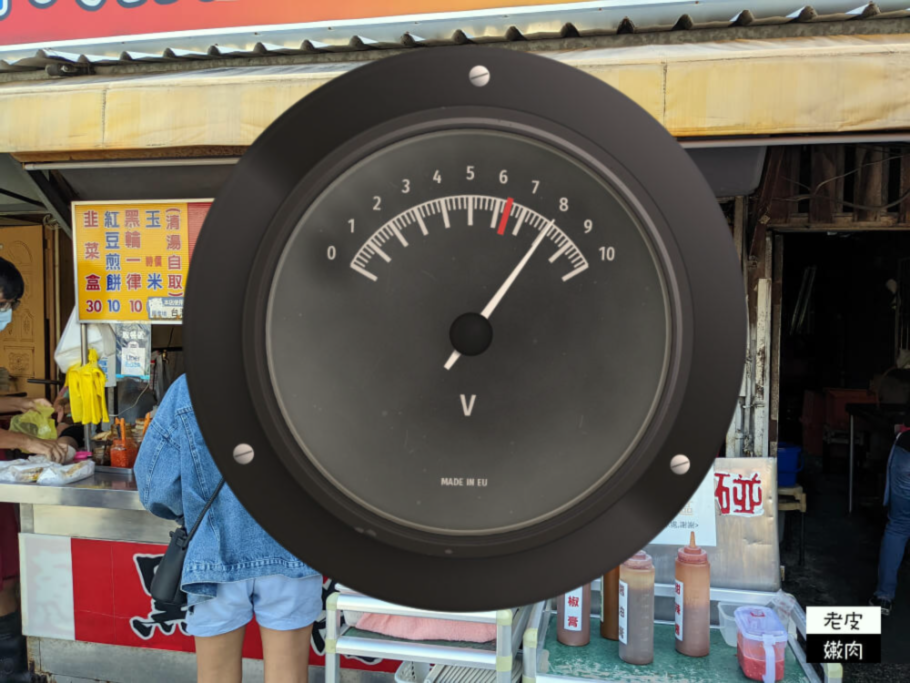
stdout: **8** V
